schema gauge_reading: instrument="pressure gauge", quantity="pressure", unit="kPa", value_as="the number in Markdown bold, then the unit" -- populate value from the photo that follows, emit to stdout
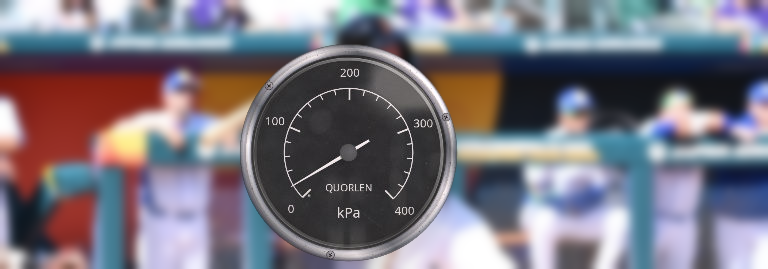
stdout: **20** kPa
